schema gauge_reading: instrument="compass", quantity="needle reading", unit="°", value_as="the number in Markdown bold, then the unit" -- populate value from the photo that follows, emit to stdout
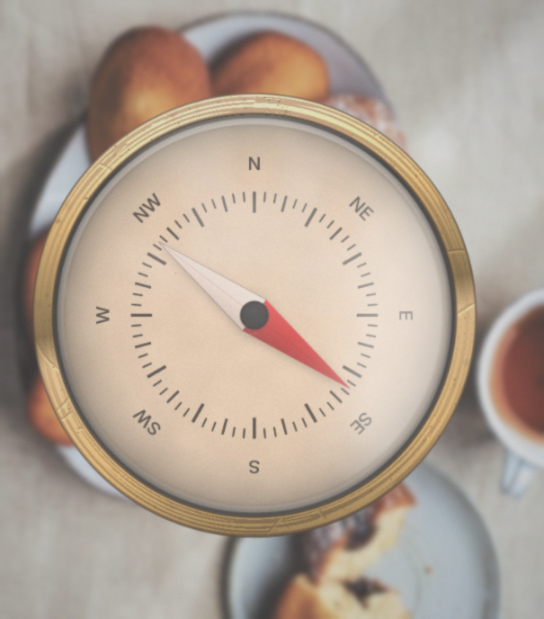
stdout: **127.5** °
